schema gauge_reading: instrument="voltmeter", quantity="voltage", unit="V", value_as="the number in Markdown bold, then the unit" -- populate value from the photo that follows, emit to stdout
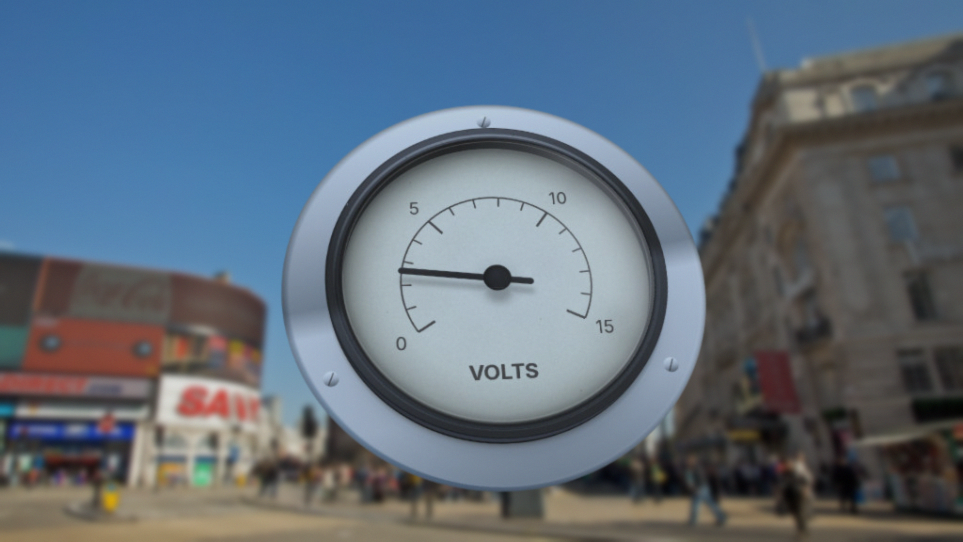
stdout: **2.5** V
